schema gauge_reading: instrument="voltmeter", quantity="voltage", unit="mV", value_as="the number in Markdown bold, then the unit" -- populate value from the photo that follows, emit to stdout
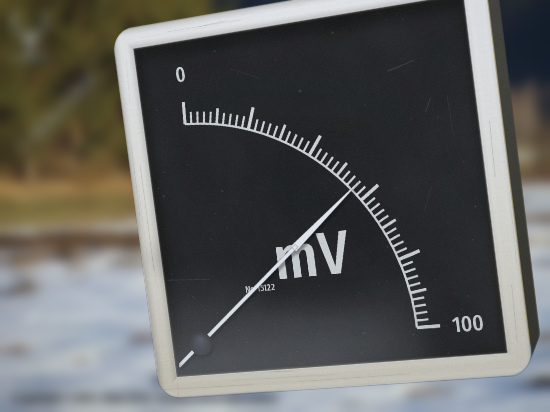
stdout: **56** mV
